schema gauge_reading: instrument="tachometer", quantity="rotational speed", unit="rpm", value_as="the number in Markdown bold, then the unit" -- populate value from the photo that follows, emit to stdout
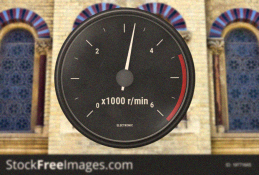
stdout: **3250** rpm
